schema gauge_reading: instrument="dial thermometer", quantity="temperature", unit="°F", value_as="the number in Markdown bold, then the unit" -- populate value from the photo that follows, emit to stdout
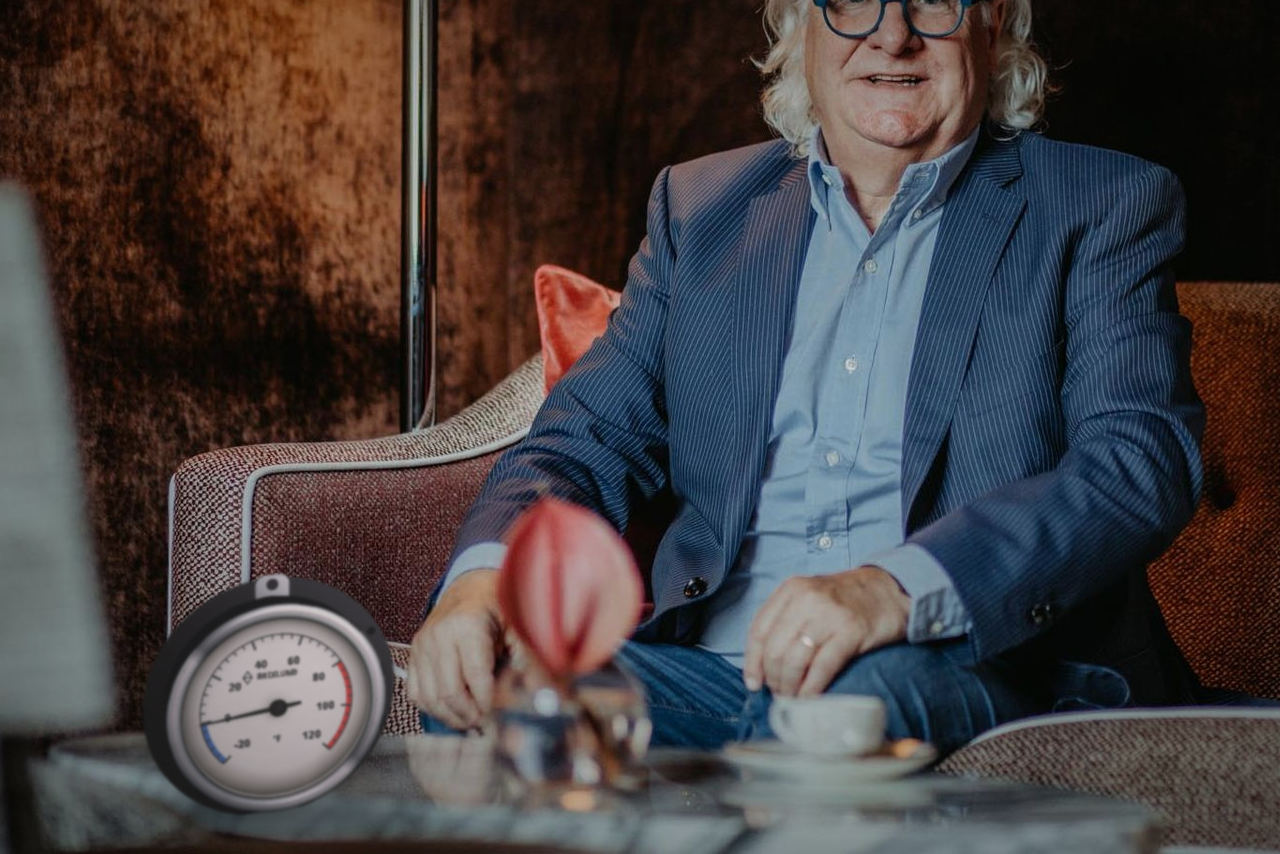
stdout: **0** °F
